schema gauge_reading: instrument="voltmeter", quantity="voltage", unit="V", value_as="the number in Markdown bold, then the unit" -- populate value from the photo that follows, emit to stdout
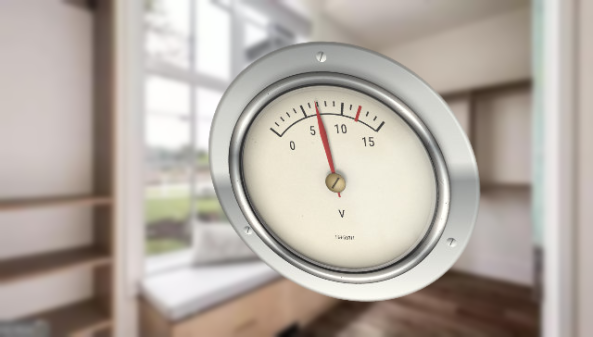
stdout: **7** V
